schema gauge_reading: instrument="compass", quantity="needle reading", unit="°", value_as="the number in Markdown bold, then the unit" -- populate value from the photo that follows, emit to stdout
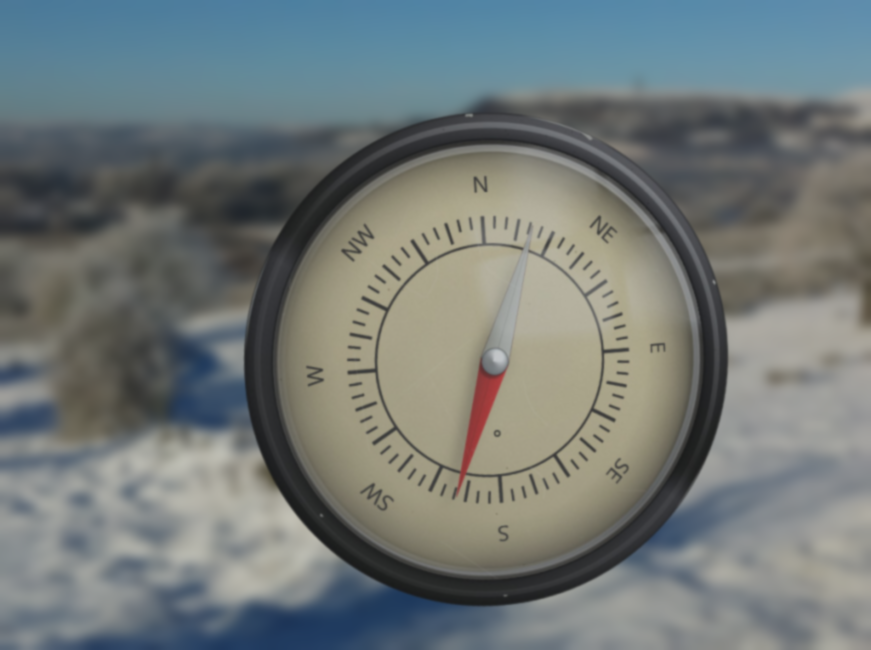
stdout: **200** °
